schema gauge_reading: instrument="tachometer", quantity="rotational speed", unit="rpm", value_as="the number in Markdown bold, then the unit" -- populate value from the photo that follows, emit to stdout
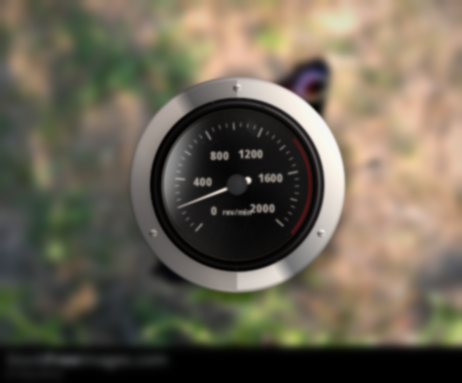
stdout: **200** rpm
